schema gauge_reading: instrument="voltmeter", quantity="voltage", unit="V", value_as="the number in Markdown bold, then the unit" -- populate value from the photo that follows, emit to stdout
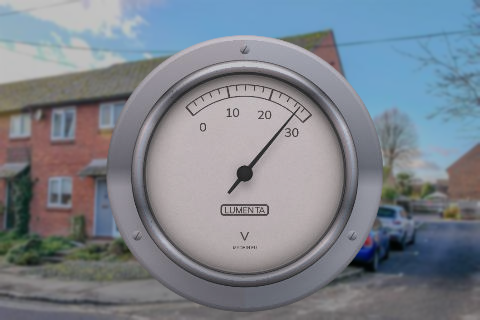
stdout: **27** V
